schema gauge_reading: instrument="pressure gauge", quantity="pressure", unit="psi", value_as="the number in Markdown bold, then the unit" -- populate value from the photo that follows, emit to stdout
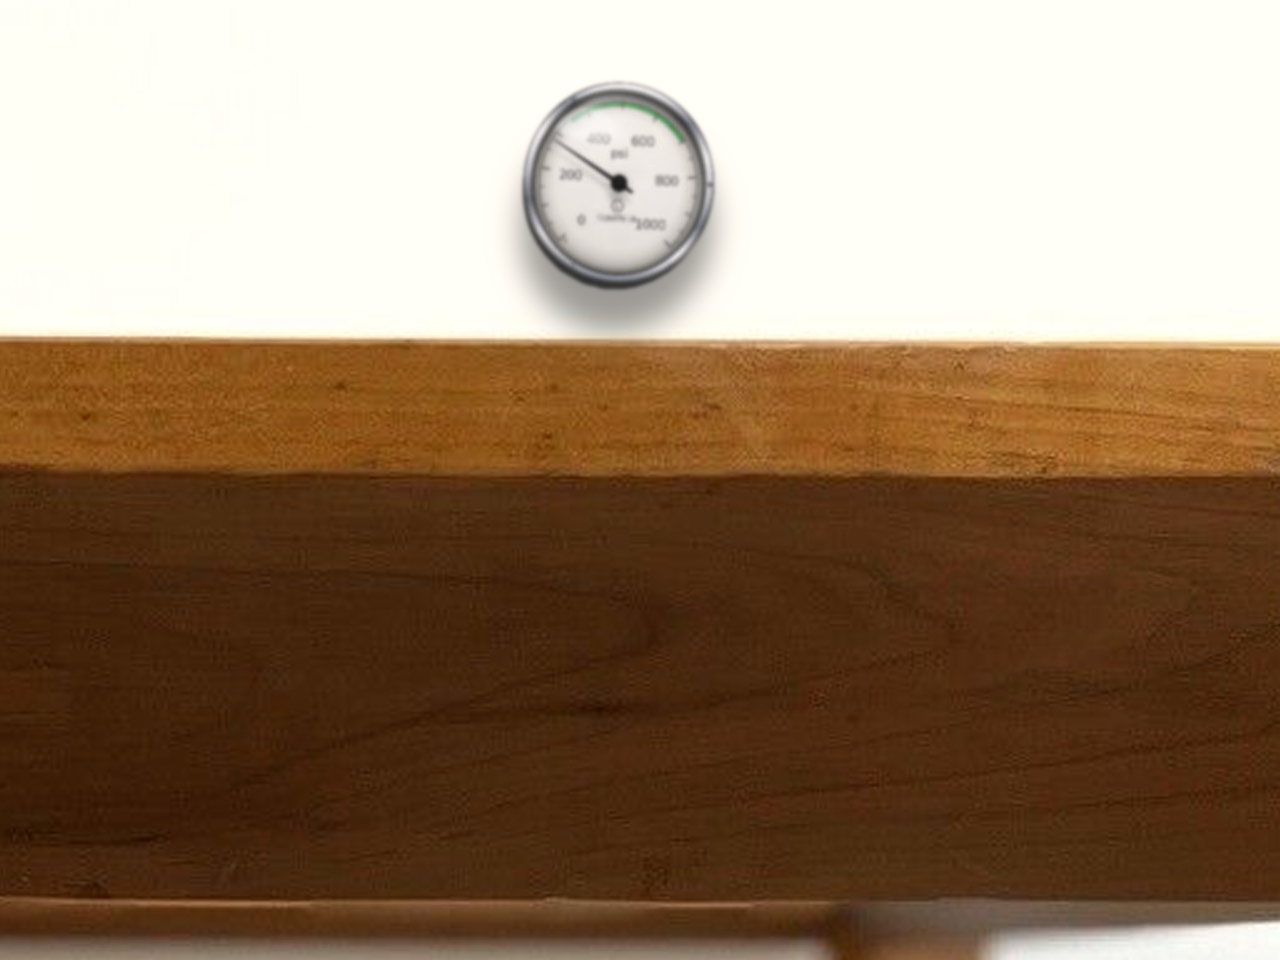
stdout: **275** psi
